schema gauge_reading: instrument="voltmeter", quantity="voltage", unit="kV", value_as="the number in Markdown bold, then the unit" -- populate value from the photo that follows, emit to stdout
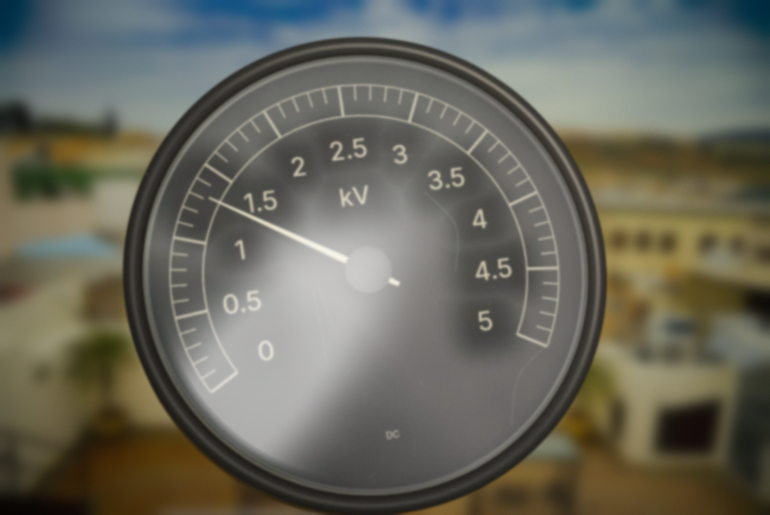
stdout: **1.3** kV
